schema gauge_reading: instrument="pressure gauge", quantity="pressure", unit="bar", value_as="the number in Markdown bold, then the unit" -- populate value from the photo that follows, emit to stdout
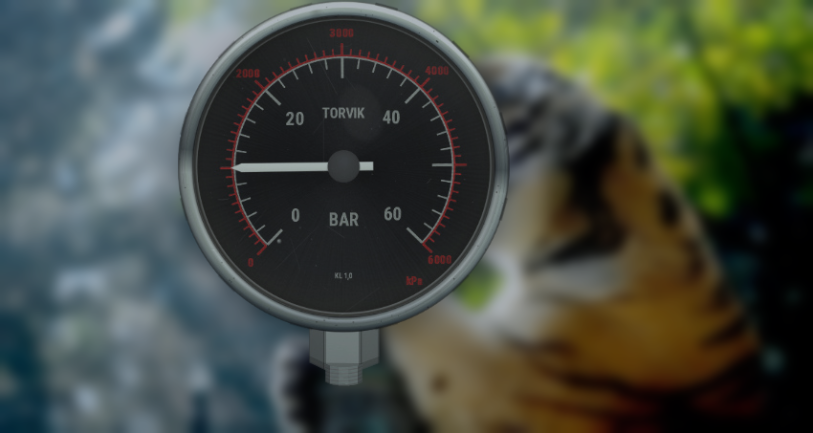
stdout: **10** bar
